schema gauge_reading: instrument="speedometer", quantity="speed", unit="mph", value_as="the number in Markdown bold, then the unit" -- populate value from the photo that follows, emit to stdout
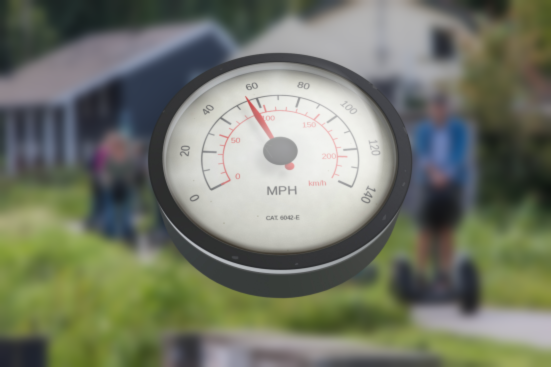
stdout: **55** mph
